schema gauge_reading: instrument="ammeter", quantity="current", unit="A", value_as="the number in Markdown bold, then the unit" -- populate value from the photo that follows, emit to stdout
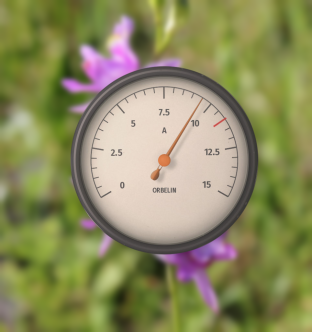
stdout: **9.5** A
